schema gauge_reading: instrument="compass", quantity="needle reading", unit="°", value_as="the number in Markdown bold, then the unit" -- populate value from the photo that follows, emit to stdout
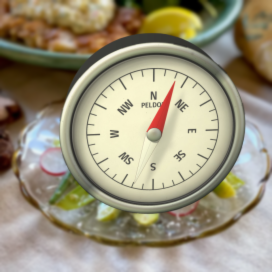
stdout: **20** °
